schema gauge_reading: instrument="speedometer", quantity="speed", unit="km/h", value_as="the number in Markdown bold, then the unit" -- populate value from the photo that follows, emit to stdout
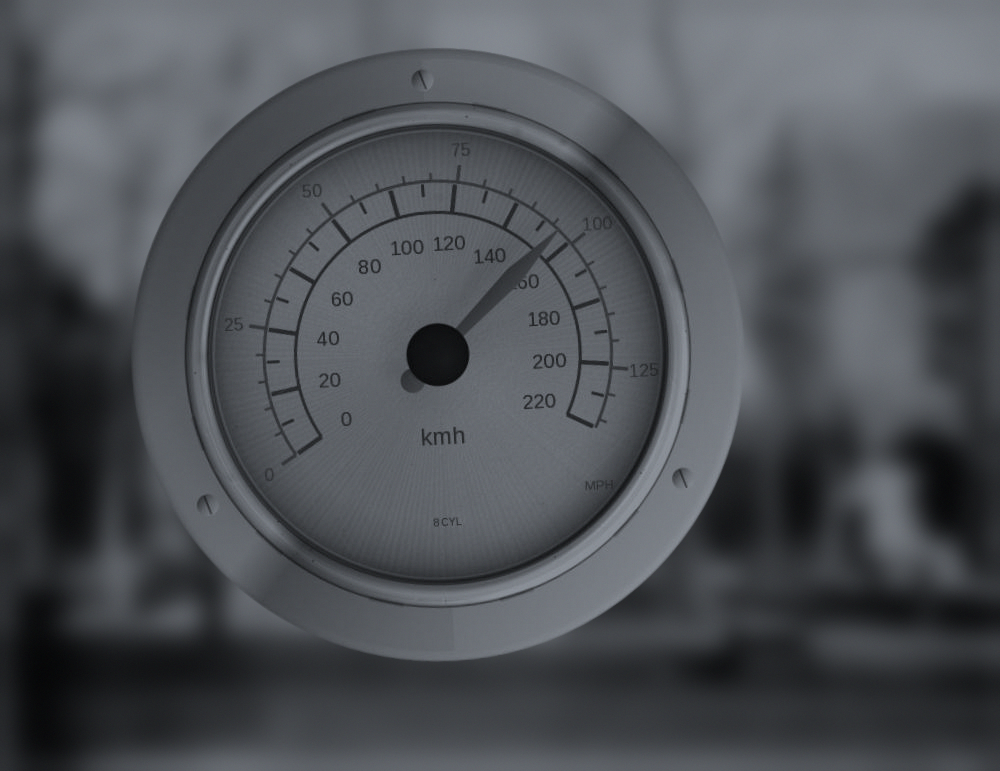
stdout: **155** km/h
